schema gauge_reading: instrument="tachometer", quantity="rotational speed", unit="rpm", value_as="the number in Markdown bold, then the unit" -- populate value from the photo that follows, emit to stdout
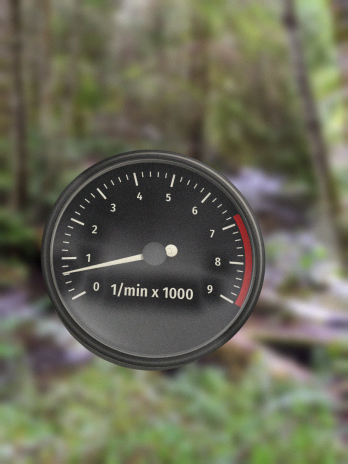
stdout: **600** rpm
